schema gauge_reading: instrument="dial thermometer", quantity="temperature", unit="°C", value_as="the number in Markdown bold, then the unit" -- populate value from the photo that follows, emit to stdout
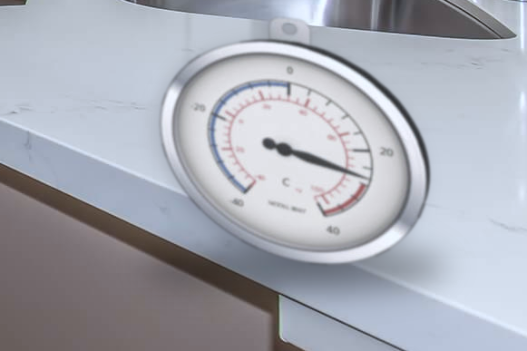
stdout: **26** °C
